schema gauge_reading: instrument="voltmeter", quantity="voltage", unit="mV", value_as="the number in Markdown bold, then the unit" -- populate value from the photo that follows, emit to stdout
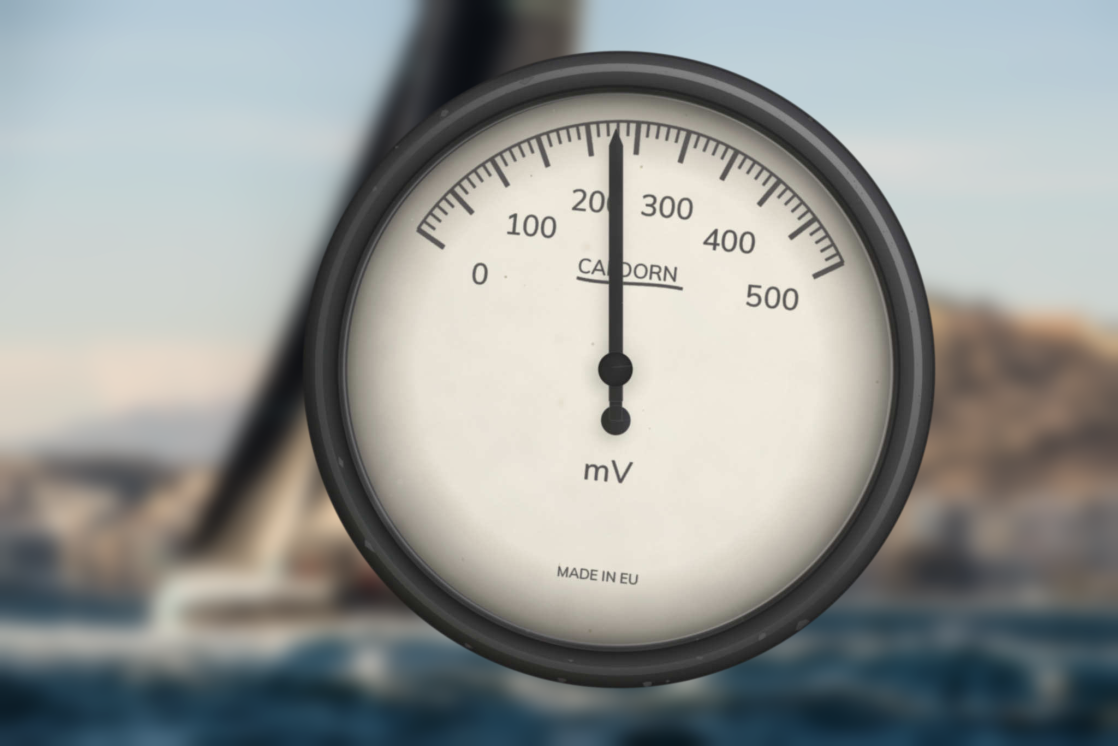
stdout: **230** mV
